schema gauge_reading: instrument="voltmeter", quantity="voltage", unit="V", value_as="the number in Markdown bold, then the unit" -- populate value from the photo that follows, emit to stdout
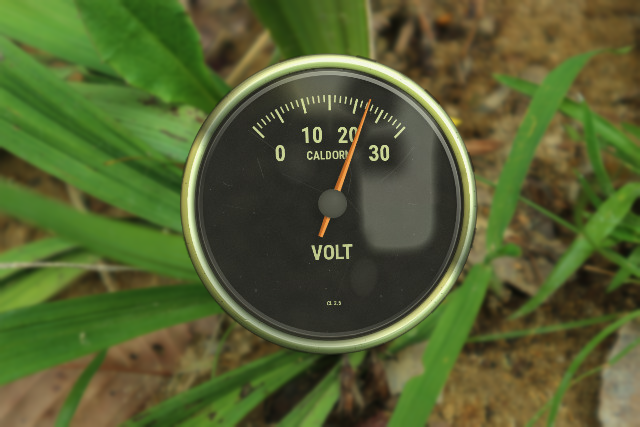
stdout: **22** V
